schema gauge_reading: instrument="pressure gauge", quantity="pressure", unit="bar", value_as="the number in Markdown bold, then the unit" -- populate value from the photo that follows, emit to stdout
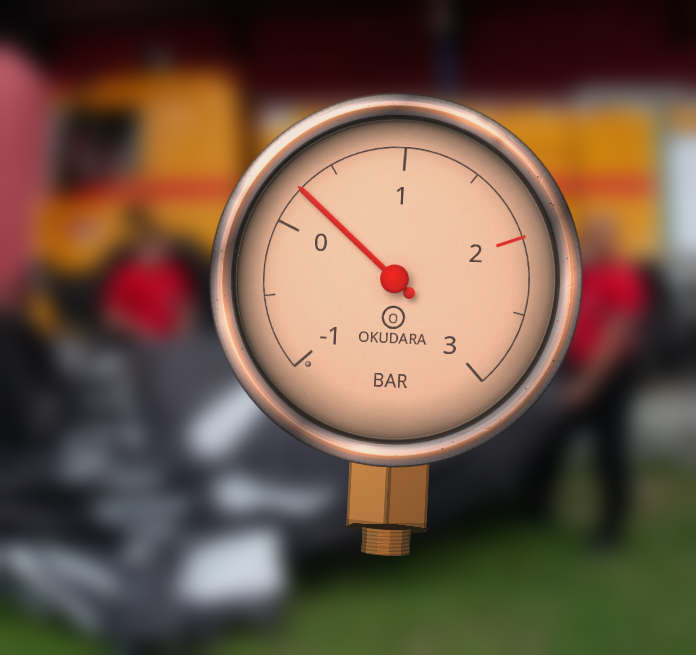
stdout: **0.25** bar
